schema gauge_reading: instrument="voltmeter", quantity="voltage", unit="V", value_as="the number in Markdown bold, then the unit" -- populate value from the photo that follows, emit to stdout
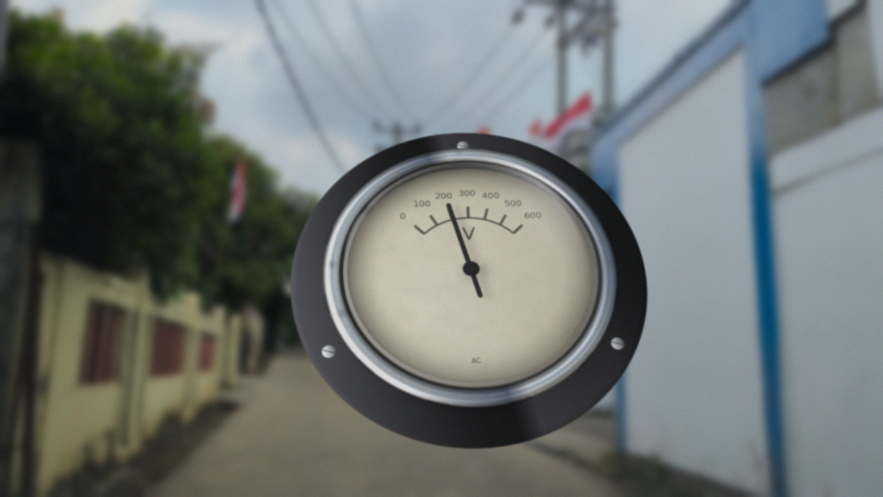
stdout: **200** V
